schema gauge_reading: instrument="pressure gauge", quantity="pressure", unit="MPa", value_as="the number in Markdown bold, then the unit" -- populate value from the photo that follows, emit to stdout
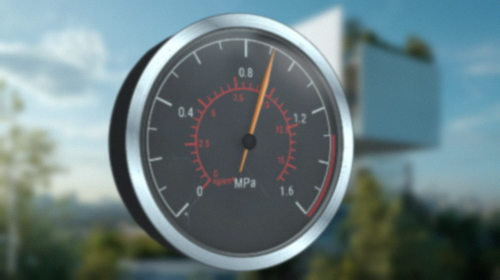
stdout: **0.9** MPa
